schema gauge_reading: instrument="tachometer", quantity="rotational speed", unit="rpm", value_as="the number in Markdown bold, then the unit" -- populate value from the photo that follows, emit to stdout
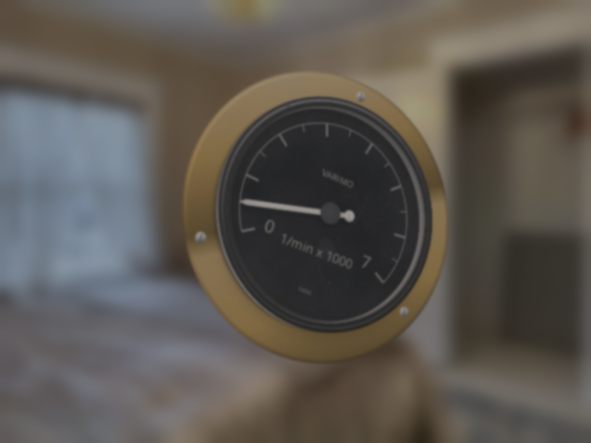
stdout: **500** rpm
